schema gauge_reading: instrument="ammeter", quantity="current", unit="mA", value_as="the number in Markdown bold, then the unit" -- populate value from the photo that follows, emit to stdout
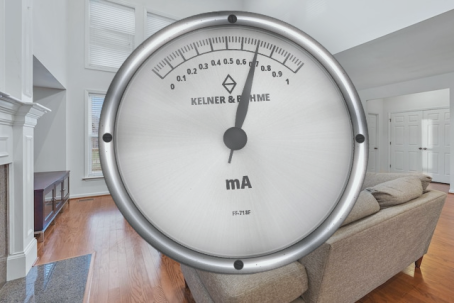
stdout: **0.7** mA
